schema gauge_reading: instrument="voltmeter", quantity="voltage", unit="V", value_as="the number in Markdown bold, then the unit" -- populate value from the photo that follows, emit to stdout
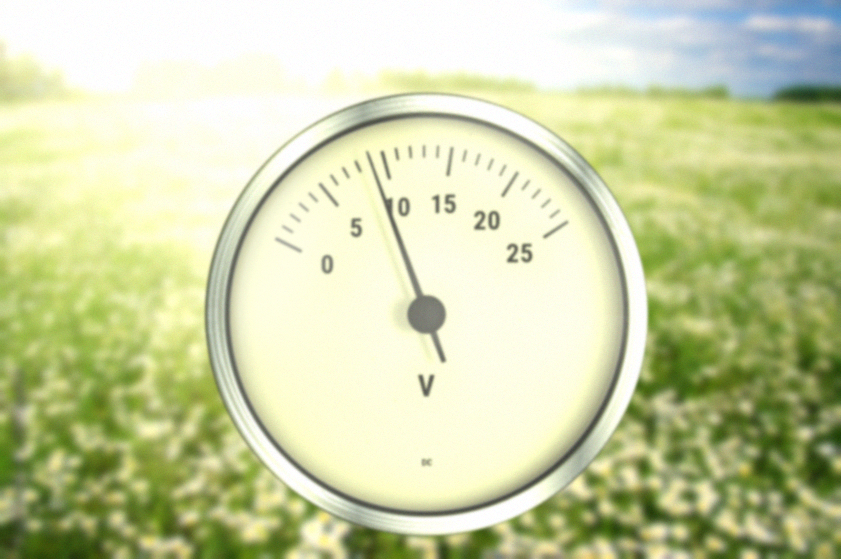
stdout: **9** V
